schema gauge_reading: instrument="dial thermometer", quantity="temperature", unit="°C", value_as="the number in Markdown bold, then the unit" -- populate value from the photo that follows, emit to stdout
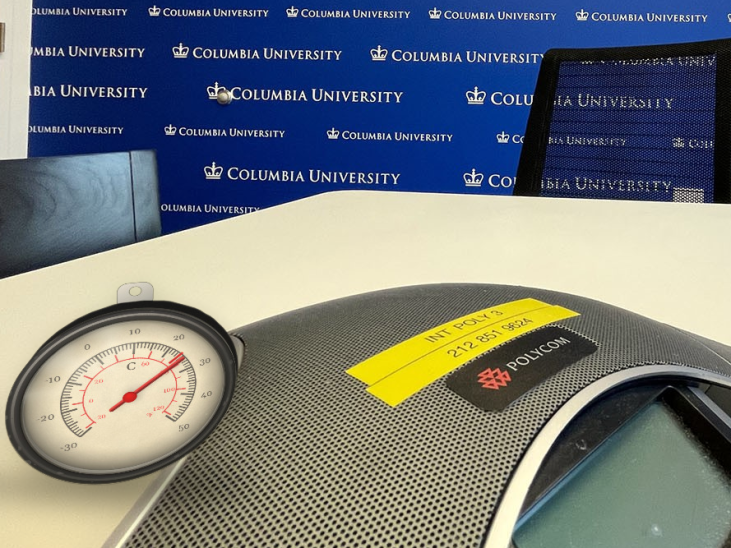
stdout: **25** °C
